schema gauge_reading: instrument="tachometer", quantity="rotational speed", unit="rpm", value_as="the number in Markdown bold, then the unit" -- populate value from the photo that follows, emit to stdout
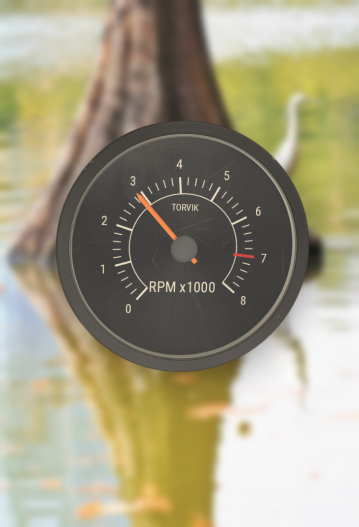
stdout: **2900** rpm
